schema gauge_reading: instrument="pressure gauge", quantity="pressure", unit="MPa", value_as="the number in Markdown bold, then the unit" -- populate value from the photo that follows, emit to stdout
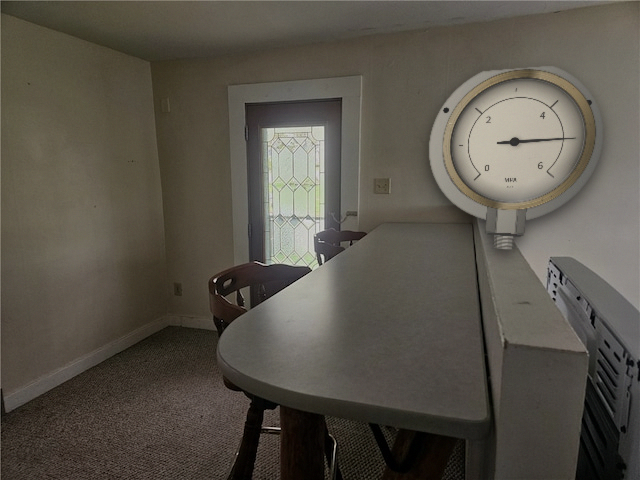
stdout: **5** MPa
